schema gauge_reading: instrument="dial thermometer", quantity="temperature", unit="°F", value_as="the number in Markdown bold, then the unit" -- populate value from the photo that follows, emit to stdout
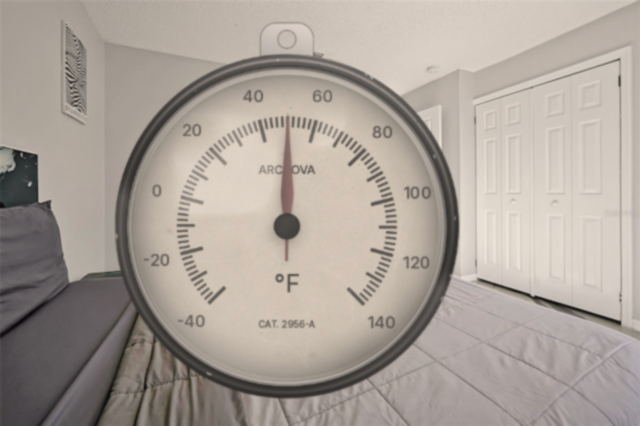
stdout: **50** °F
